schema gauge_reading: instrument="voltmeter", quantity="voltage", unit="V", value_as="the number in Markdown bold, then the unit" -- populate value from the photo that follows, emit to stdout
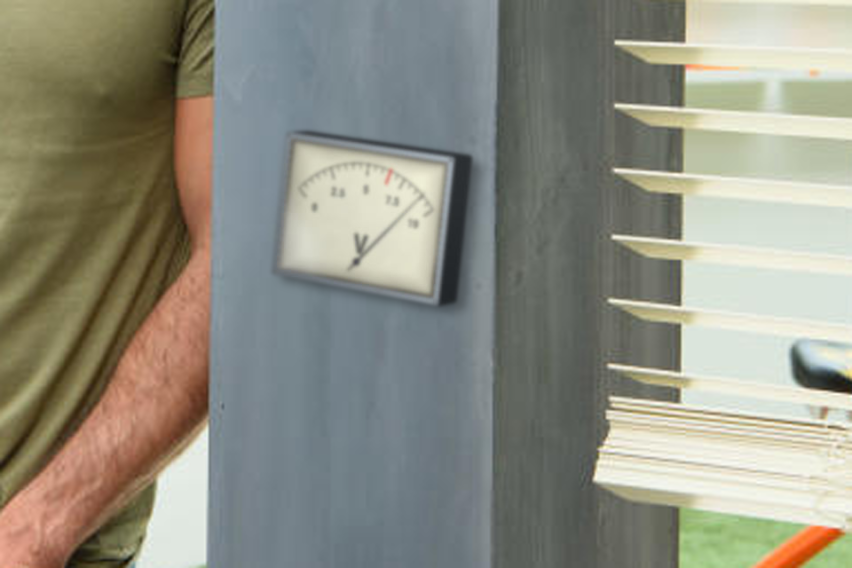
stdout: **9** V
